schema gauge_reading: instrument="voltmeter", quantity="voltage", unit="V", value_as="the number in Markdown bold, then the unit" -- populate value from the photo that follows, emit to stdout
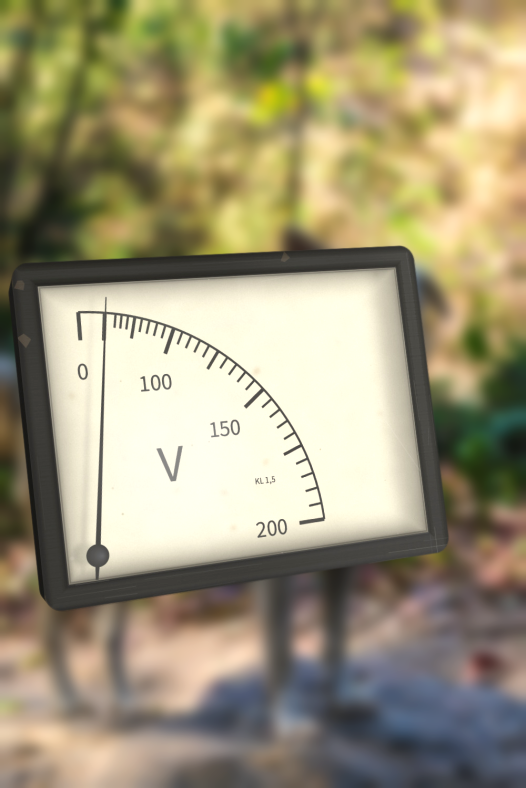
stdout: **50** V
